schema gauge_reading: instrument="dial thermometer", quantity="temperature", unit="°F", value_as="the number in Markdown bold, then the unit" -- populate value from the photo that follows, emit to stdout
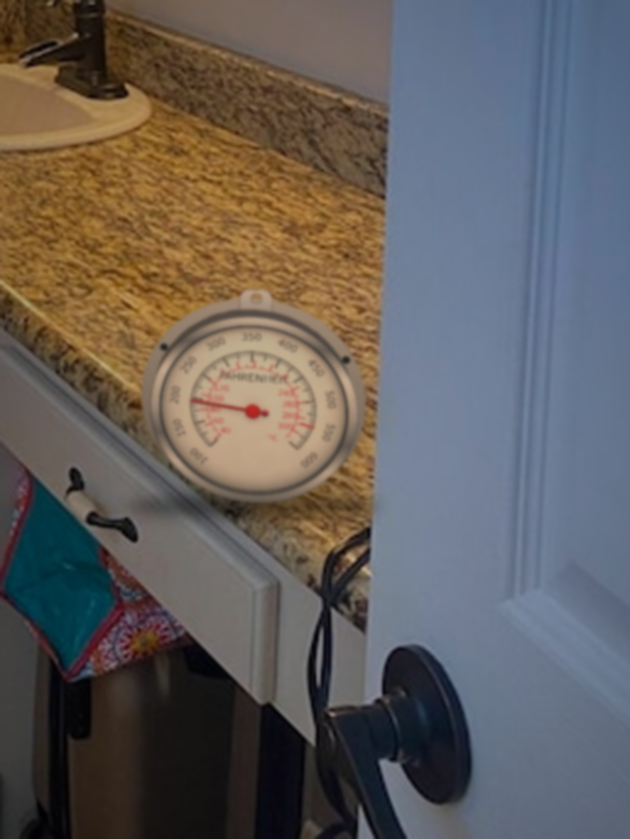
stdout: **200** °F
